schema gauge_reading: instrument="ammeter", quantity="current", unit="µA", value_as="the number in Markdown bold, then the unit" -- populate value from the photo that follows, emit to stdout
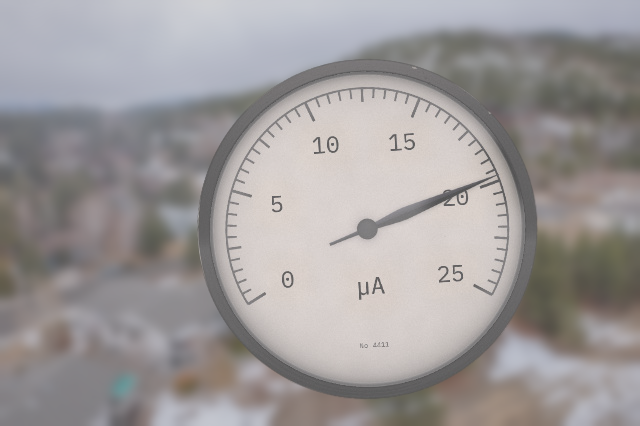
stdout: **19.75** µA
